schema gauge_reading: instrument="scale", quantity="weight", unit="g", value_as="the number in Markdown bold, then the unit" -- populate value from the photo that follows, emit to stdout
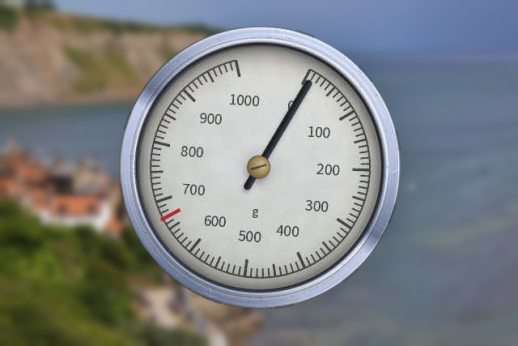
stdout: **10** g
